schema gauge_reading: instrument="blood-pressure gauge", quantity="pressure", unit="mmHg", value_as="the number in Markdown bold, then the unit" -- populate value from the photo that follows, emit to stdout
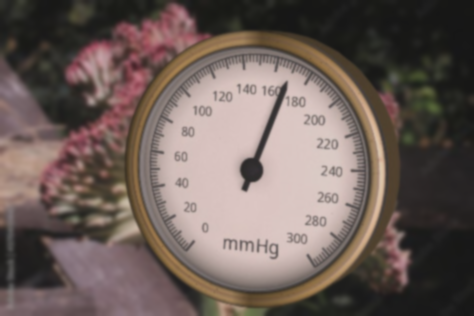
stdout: **170** mmHg
